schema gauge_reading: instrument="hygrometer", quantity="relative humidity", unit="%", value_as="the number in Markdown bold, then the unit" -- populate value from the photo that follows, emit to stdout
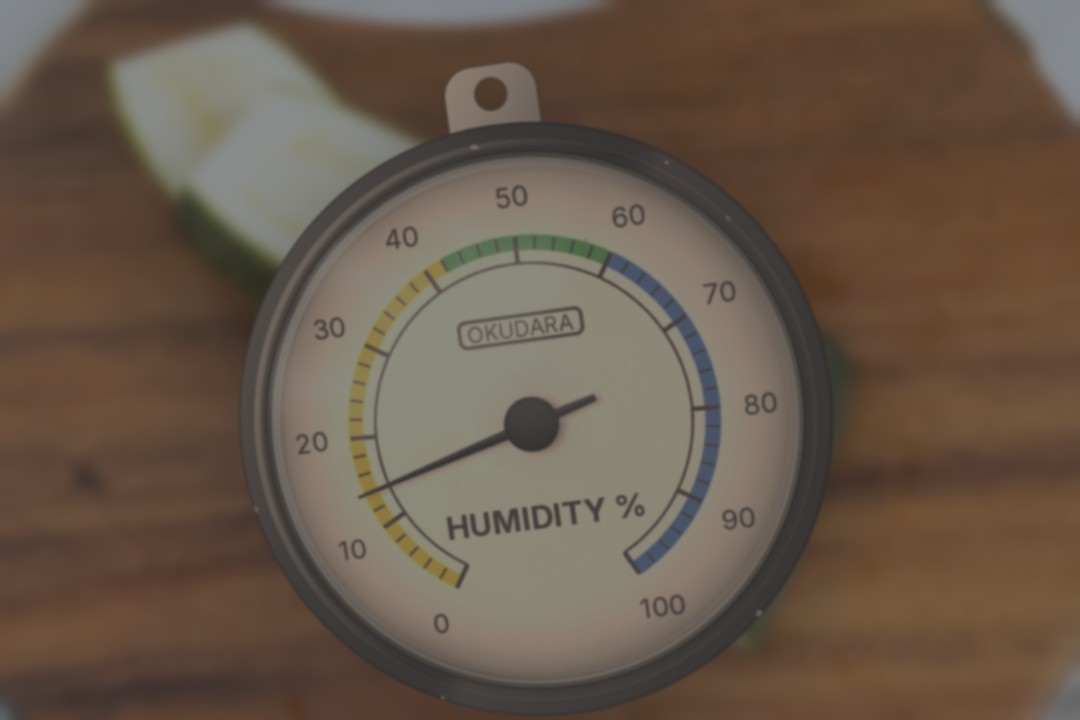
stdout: **14** %
